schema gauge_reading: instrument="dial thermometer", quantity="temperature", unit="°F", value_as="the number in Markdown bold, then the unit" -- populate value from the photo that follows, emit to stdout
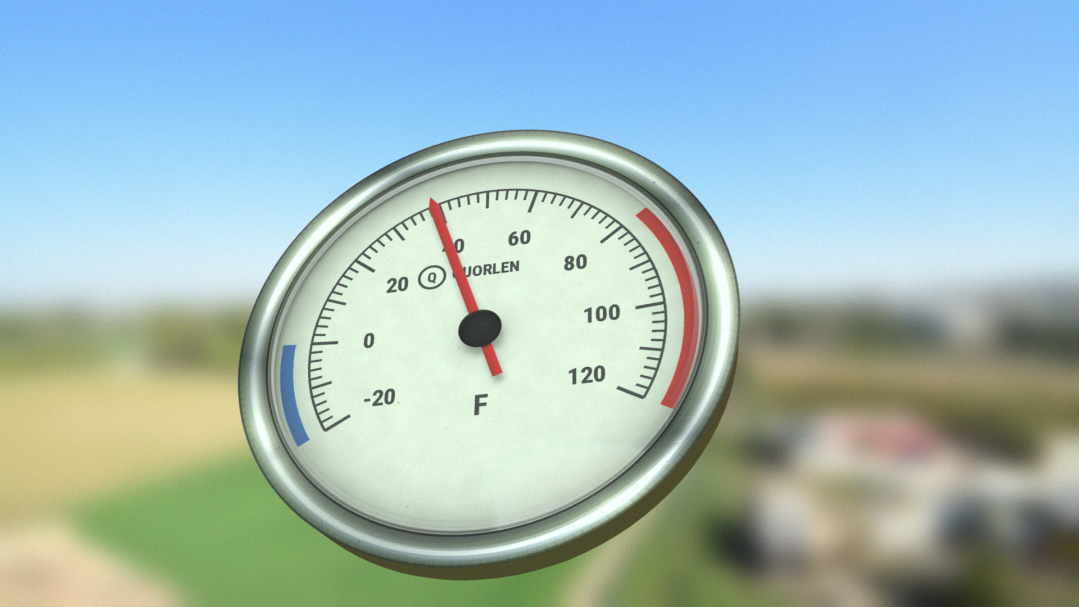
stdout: **39** °F
